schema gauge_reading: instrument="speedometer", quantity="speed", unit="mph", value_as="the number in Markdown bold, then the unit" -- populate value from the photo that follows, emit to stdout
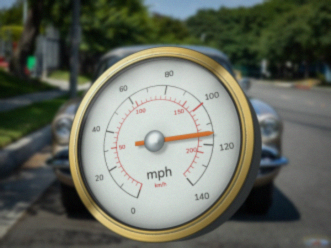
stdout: **115** mph
